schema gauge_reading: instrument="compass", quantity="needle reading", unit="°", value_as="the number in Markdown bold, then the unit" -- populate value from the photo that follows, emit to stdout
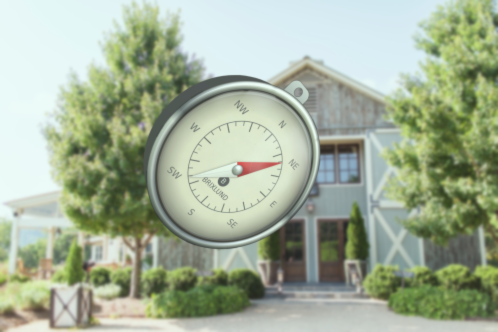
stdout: **40** °
